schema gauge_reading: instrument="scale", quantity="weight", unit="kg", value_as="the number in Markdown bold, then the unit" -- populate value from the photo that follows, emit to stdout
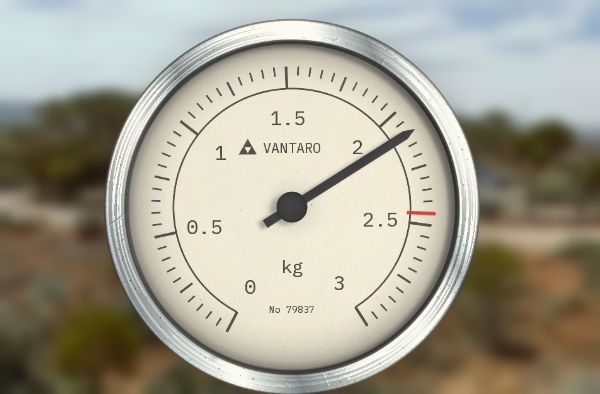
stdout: **2.1** kg
